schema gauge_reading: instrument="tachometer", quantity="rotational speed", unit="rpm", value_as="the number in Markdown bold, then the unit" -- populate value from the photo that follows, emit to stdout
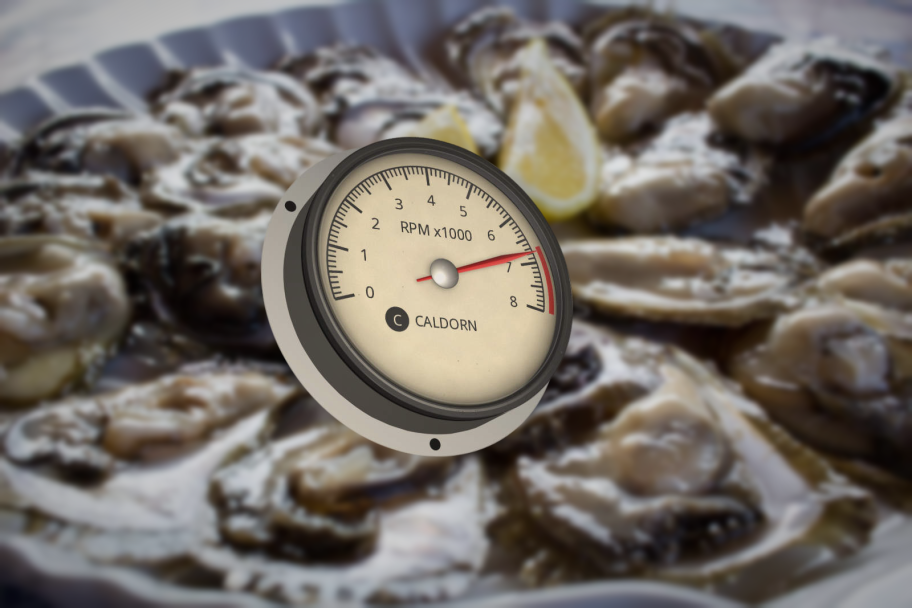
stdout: **6800** rpm
